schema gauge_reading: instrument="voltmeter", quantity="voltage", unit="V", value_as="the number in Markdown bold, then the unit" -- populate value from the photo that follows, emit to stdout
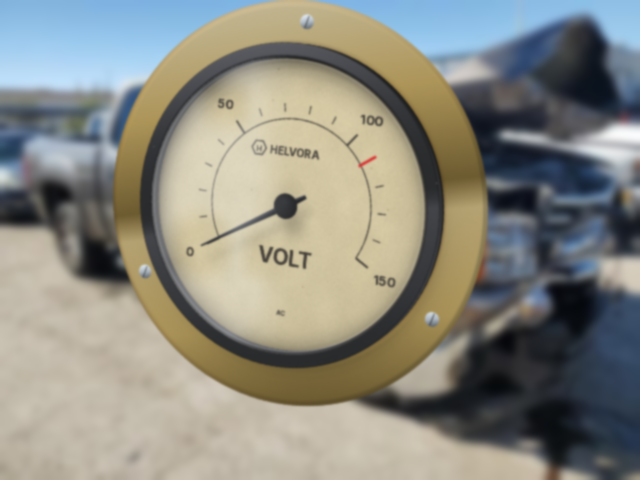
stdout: **0** V
